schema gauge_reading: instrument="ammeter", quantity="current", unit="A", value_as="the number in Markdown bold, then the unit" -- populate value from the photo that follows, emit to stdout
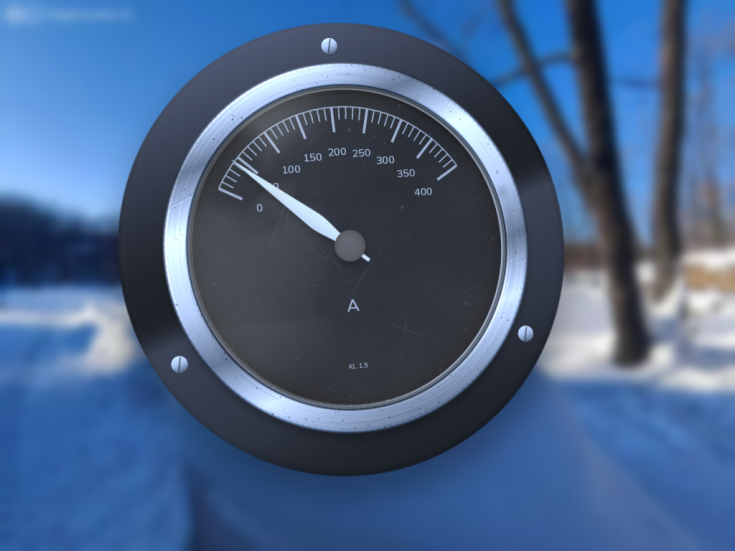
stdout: **40** A
